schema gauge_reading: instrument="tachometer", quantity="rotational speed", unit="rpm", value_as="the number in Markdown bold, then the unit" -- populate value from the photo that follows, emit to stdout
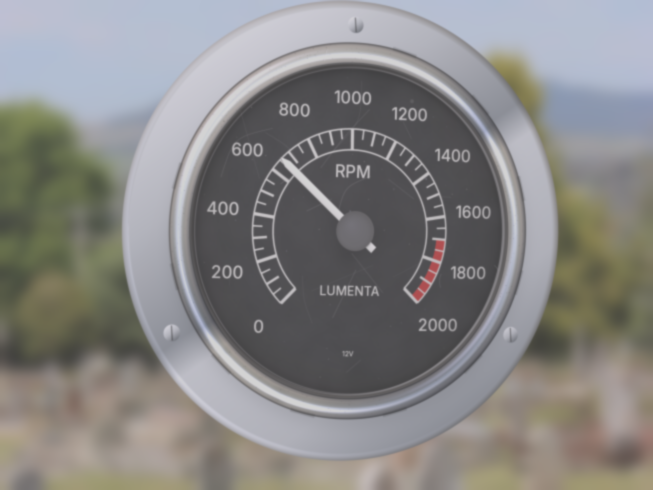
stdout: **650** rpm
